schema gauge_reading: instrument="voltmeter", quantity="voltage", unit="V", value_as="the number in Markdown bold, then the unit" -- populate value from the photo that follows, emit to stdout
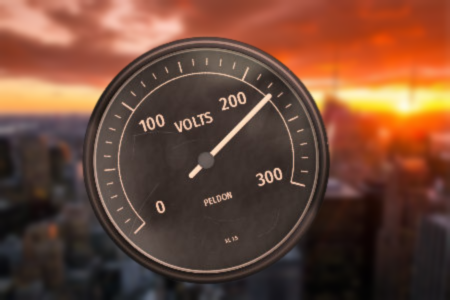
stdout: **225** V
